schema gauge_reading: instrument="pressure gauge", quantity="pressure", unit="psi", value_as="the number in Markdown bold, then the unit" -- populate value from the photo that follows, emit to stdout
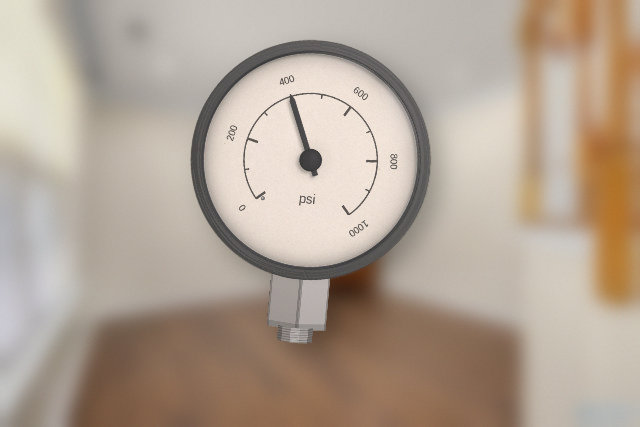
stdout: **400** psi
